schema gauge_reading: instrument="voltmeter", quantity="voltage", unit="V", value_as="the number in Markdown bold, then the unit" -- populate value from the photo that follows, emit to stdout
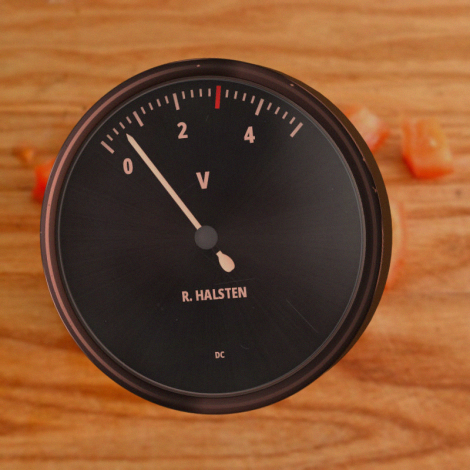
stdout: **0.6** V
